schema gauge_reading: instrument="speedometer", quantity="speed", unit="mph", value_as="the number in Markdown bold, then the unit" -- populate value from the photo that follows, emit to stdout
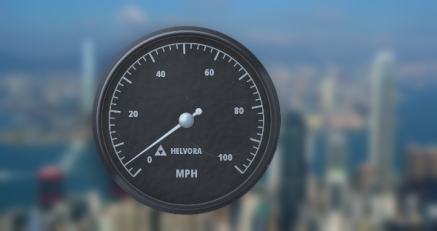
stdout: **4** mph
